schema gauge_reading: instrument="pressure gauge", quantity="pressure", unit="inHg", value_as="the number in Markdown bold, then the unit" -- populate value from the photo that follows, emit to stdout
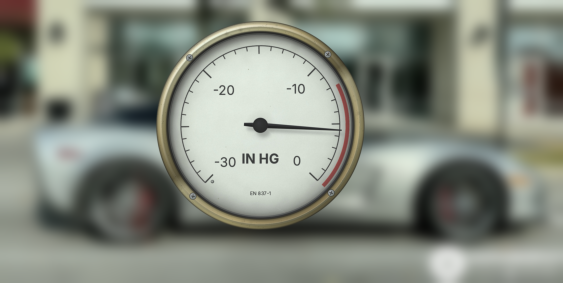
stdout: **-4.5** inHg
